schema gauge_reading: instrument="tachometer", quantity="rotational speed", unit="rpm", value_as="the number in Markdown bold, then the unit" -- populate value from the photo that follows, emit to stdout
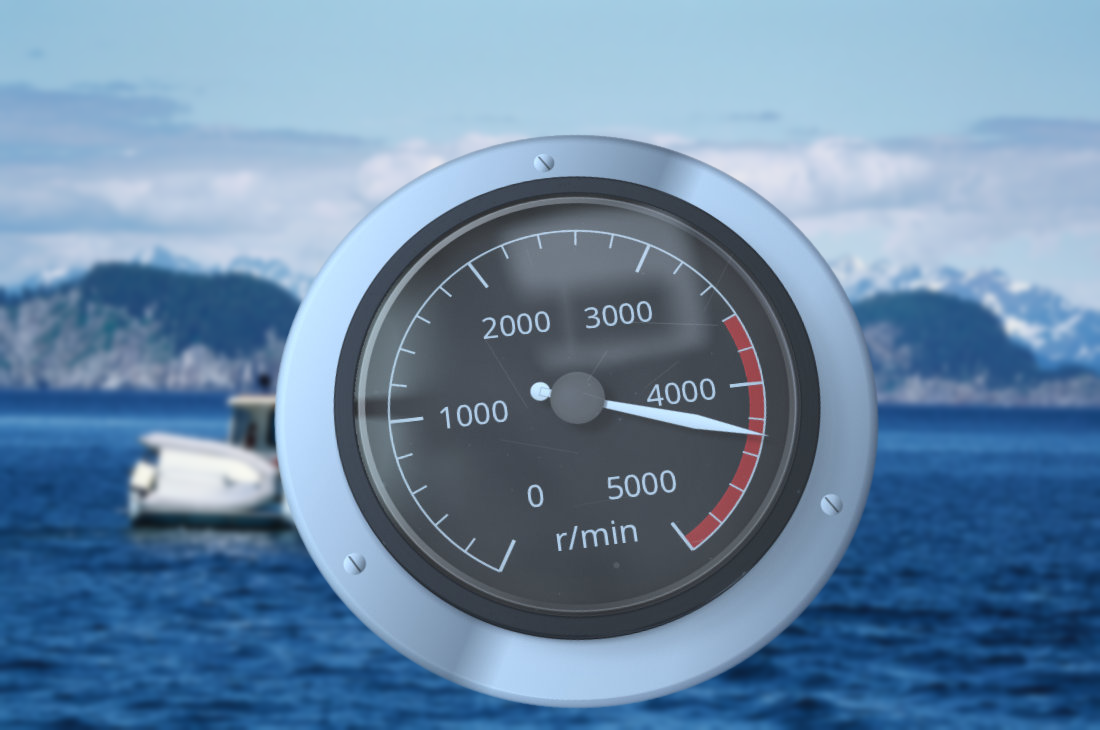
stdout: **4300** rpm
